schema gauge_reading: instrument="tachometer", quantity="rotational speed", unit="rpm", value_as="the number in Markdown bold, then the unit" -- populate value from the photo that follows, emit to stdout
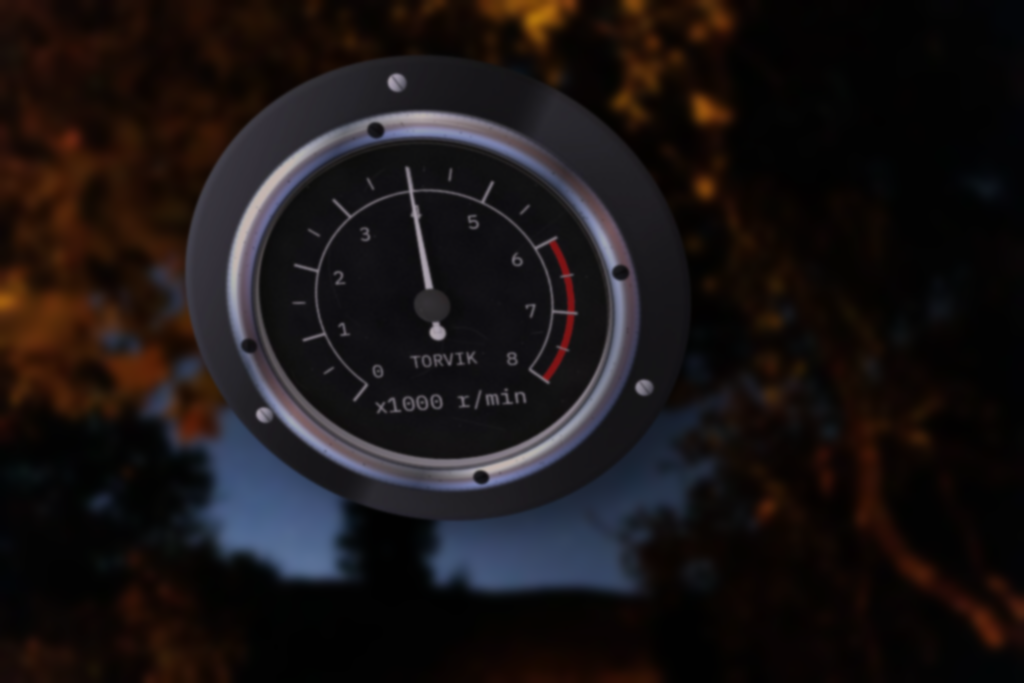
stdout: **4000** rpm
